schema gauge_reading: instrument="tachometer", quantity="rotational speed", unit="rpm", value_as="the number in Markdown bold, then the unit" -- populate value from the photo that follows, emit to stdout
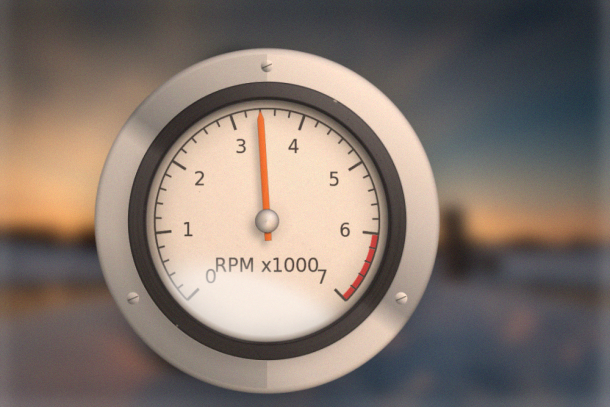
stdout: **3400** rpm
